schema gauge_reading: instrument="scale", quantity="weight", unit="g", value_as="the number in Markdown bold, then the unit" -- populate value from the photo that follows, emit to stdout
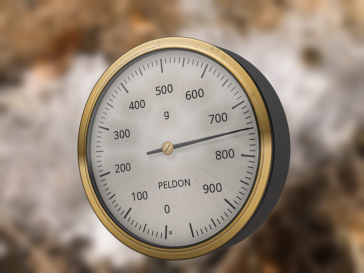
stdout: **750** g
